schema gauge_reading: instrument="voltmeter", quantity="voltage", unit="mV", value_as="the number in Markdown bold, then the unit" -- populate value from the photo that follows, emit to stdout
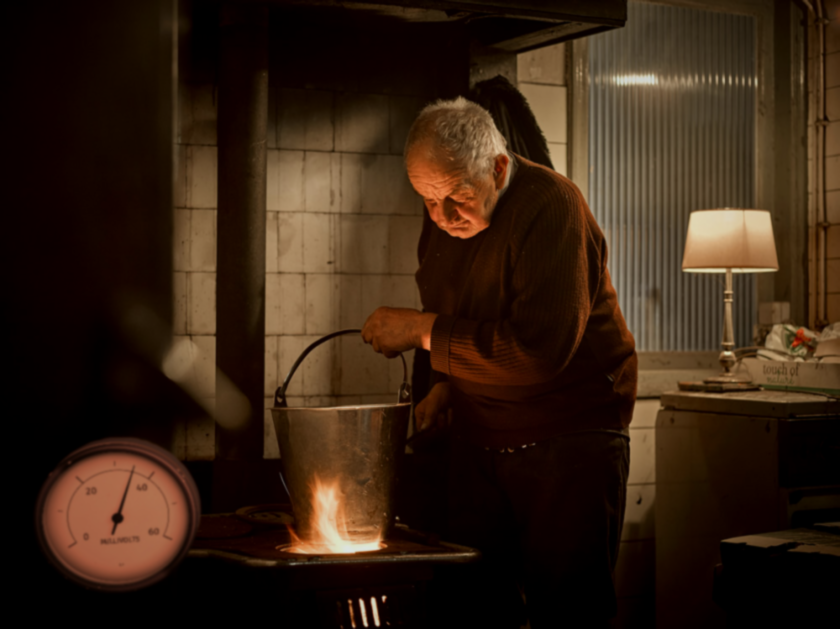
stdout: **35** mV
